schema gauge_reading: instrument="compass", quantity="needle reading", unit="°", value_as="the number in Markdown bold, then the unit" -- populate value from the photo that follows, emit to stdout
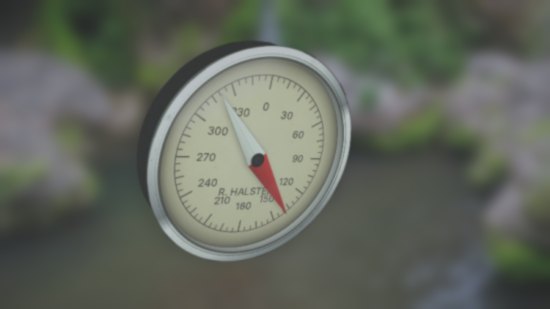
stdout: **140** °
